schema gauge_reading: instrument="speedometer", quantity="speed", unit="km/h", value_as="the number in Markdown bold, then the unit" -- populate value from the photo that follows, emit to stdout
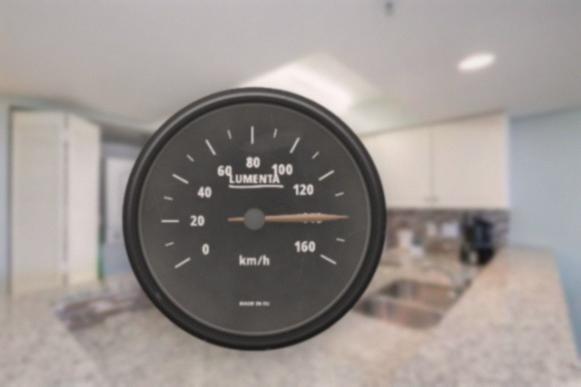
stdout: **140** km/h
